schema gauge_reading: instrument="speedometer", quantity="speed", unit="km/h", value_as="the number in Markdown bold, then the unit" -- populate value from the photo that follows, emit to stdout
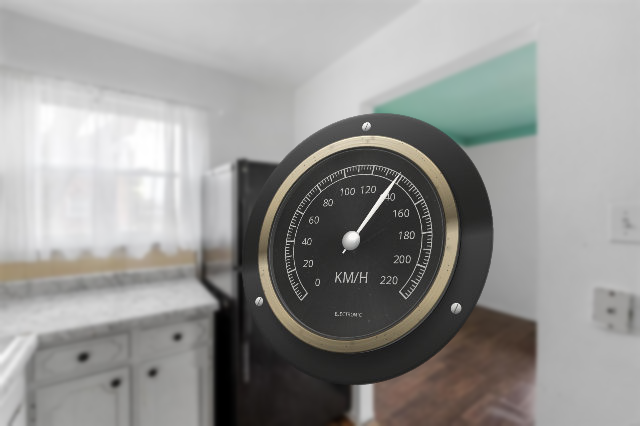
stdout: **140** km/h
